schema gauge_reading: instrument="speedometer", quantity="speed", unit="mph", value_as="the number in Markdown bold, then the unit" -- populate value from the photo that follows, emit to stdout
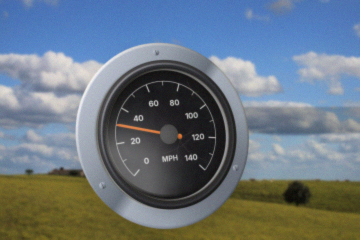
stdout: **30** mph
